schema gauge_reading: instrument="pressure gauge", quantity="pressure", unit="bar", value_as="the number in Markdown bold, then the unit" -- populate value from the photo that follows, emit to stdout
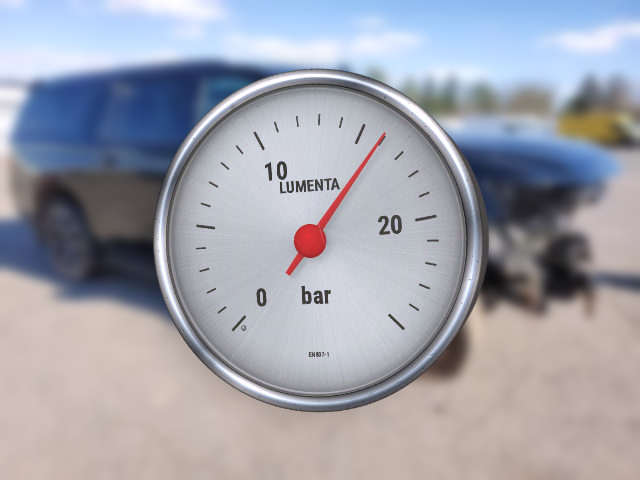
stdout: **16** bar
